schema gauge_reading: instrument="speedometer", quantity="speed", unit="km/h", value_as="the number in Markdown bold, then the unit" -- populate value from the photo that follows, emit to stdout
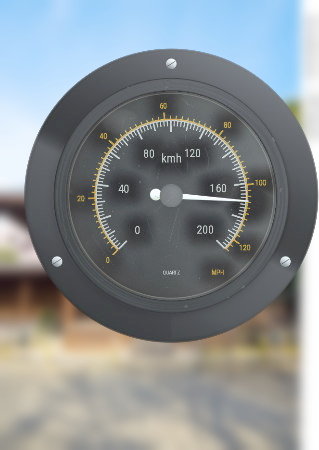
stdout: **170** km/h
